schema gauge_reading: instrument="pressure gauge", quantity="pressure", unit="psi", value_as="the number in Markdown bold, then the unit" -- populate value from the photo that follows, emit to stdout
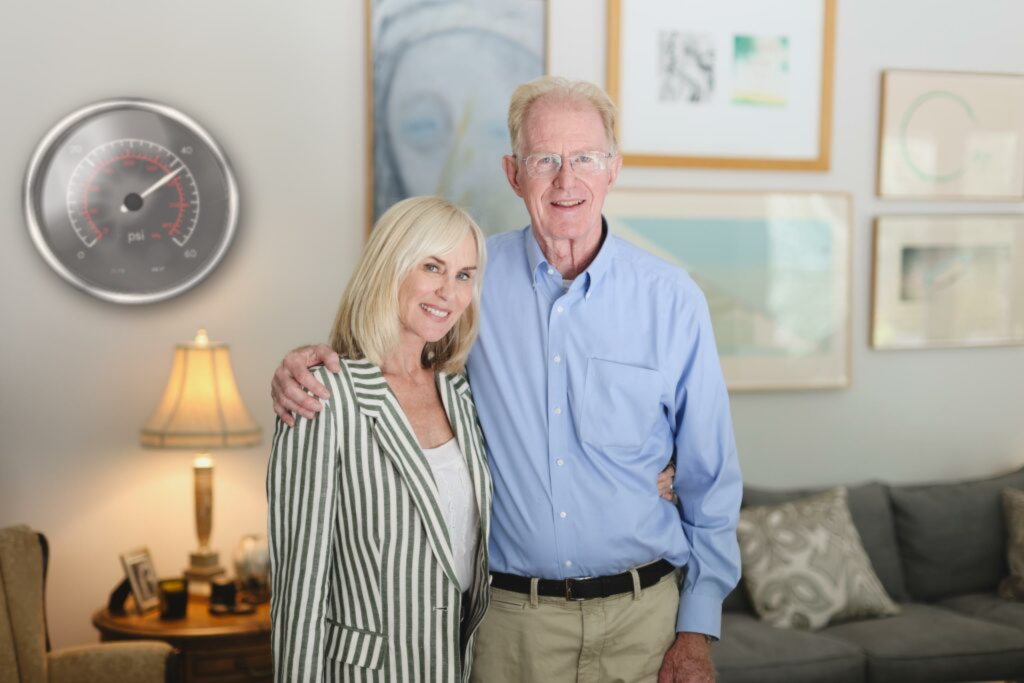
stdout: **42** psi
